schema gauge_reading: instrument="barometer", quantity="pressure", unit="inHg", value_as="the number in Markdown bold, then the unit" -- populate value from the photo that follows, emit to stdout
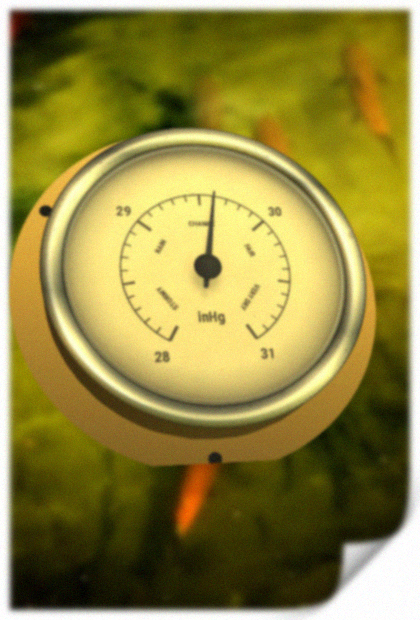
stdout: **29.6** inHg
